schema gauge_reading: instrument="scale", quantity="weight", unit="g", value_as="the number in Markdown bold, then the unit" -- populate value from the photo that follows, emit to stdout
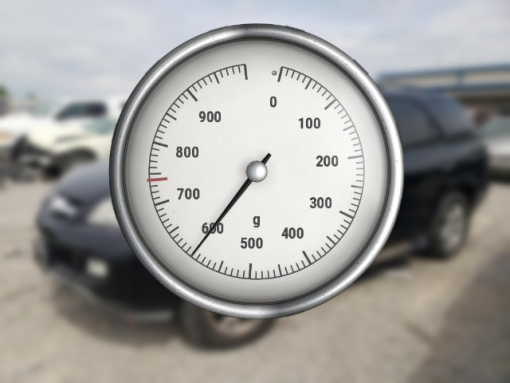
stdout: **600** g
